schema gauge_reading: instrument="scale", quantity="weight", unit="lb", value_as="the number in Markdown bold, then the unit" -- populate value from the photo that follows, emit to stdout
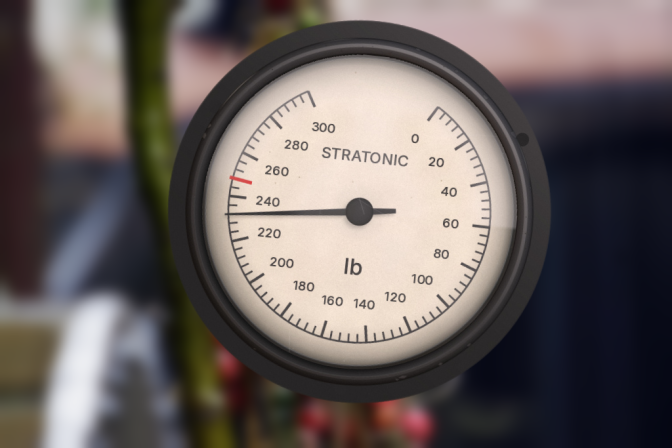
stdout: **232** lb
